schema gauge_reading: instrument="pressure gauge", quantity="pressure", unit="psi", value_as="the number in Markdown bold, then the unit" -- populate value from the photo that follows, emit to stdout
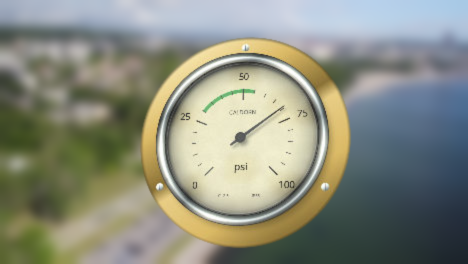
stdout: **70** psi
